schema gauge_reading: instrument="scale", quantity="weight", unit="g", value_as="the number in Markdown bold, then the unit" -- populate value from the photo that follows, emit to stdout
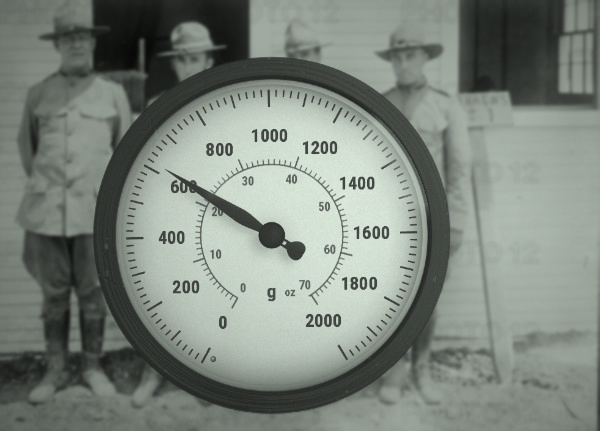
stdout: **620** g
